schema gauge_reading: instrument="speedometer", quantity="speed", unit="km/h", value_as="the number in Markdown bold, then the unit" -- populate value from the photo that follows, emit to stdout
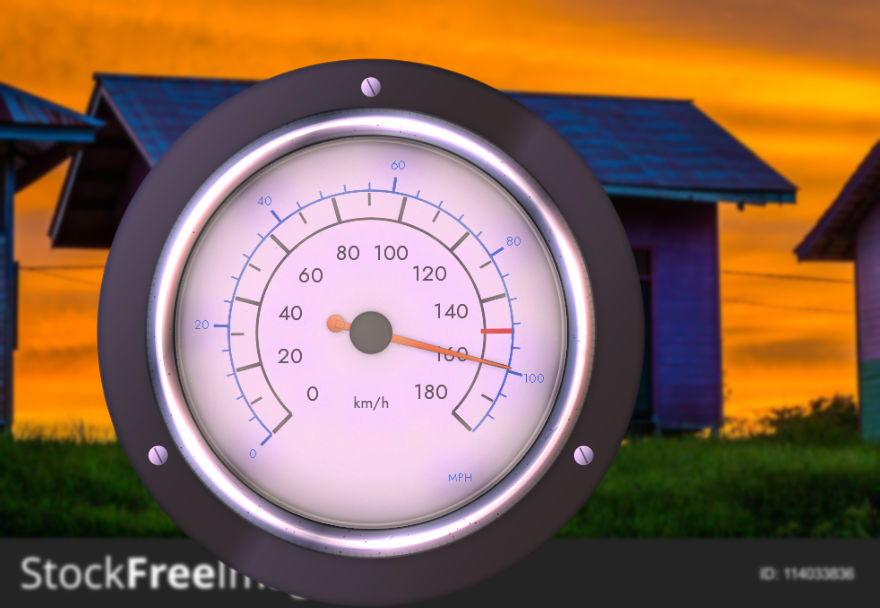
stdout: **160** km/h
